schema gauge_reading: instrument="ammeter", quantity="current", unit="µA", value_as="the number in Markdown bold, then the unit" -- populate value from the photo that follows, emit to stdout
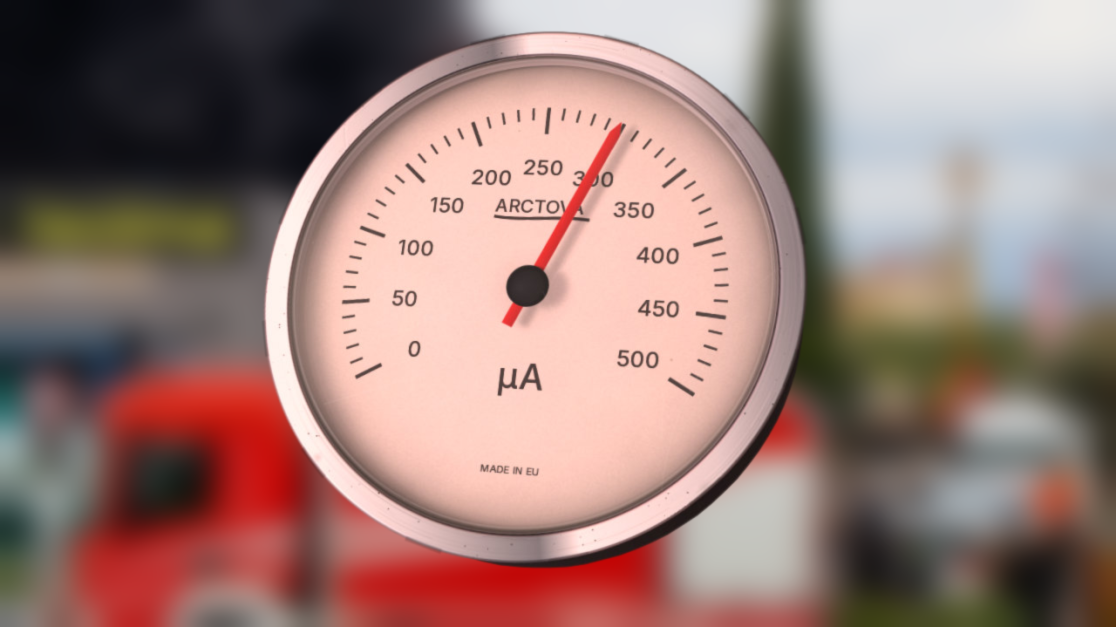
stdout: **300** µA
